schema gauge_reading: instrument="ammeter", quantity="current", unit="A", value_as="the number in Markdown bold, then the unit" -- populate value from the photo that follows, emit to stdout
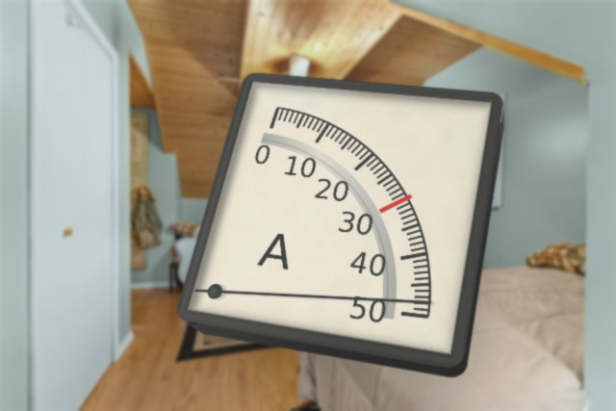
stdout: **48** A
